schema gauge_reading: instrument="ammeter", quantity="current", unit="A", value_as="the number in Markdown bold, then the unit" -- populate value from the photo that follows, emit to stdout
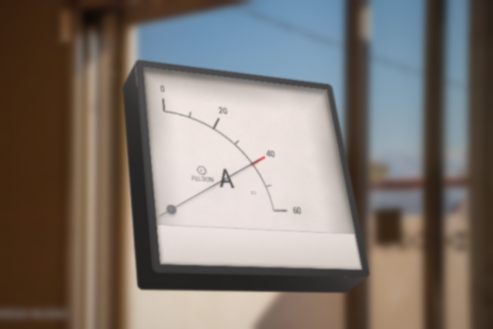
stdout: **40** A
